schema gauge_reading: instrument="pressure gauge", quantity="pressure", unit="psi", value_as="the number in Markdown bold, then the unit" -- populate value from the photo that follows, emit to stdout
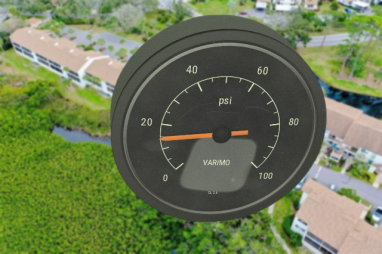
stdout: **15** psi
